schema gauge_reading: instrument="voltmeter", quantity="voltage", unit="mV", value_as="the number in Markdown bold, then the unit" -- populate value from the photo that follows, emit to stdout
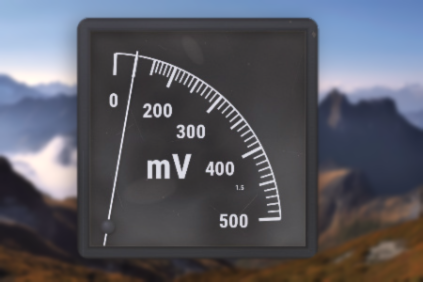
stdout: **100** mV
